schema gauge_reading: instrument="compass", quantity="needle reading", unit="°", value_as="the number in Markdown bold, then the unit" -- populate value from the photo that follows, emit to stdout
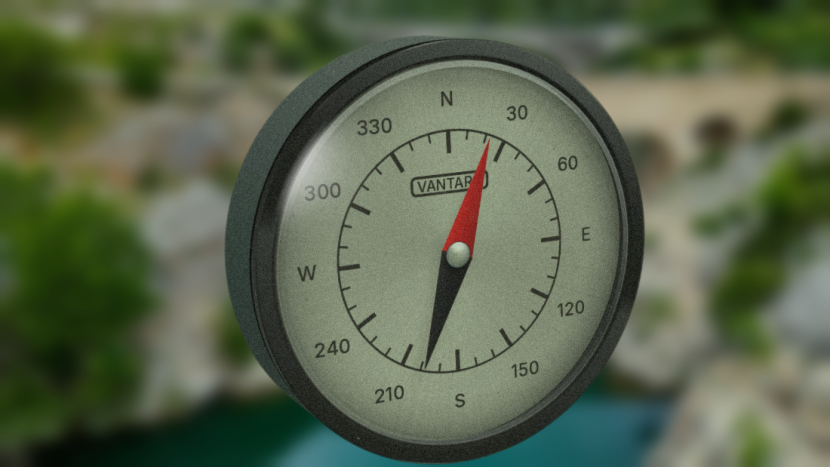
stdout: **20** °
